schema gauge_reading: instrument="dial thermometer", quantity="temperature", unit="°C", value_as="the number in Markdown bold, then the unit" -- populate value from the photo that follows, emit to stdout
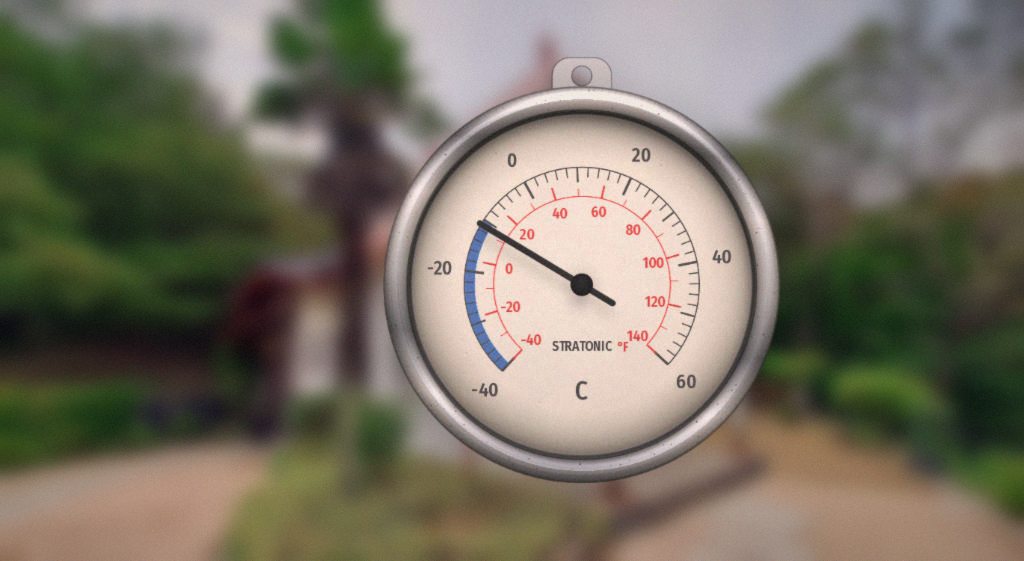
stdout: **-11** °C
